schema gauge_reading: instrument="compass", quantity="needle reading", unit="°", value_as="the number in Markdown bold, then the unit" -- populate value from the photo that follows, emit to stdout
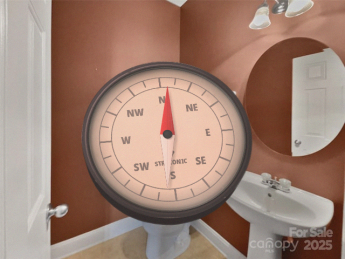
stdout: **7.5** °
